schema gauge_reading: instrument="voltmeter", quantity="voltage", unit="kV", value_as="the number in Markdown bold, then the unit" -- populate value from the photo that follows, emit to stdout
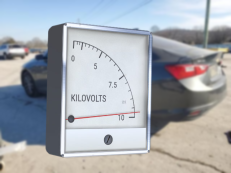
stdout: **9.75** kV
